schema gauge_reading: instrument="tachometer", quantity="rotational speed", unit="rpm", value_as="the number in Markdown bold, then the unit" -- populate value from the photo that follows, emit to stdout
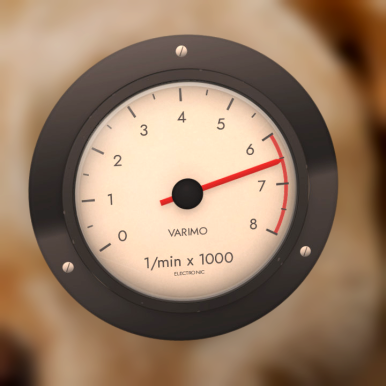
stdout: **6500** rpm
